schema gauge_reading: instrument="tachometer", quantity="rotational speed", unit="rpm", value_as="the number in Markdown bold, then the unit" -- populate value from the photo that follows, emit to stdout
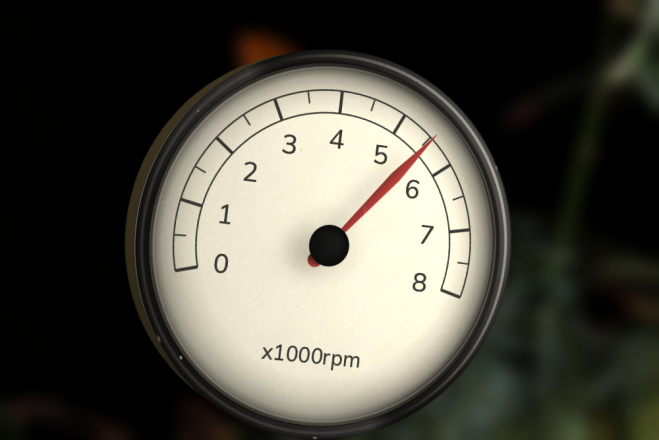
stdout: **5500** rpm
